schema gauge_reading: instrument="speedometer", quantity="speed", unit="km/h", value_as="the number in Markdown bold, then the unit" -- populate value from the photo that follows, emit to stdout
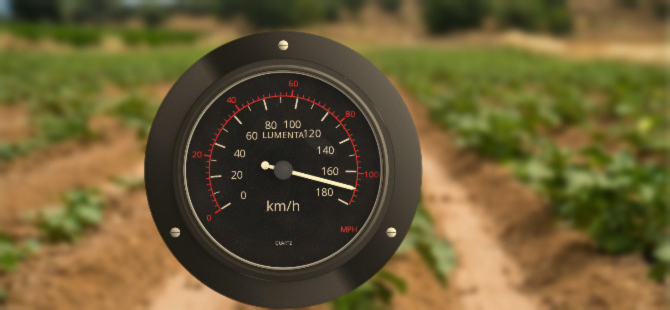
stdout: **170** km/h
